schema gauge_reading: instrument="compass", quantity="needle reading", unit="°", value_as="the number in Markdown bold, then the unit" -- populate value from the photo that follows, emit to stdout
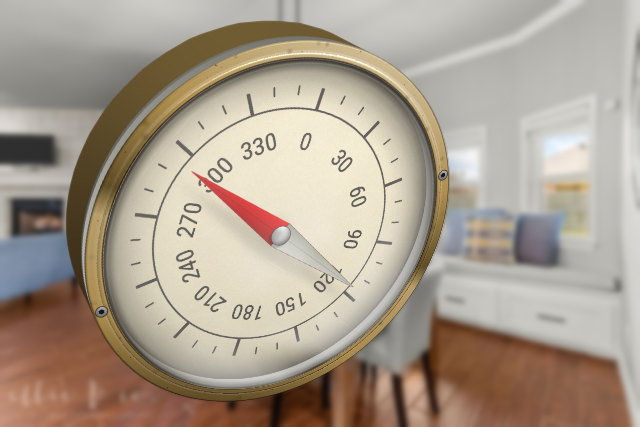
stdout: **295** °
